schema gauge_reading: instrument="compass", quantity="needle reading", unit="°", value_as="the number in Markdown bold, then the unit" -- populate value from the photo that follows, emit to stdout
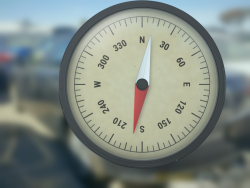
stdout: **190** °
